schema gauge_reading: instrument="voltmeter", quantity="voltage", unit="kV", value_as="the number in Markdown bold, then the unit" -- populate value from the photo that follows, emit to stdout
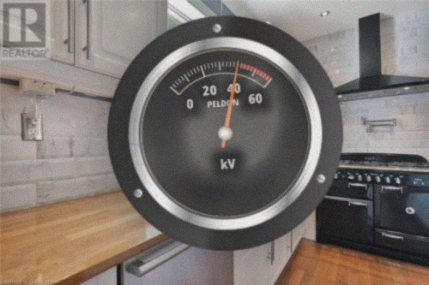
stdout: **40** kV
